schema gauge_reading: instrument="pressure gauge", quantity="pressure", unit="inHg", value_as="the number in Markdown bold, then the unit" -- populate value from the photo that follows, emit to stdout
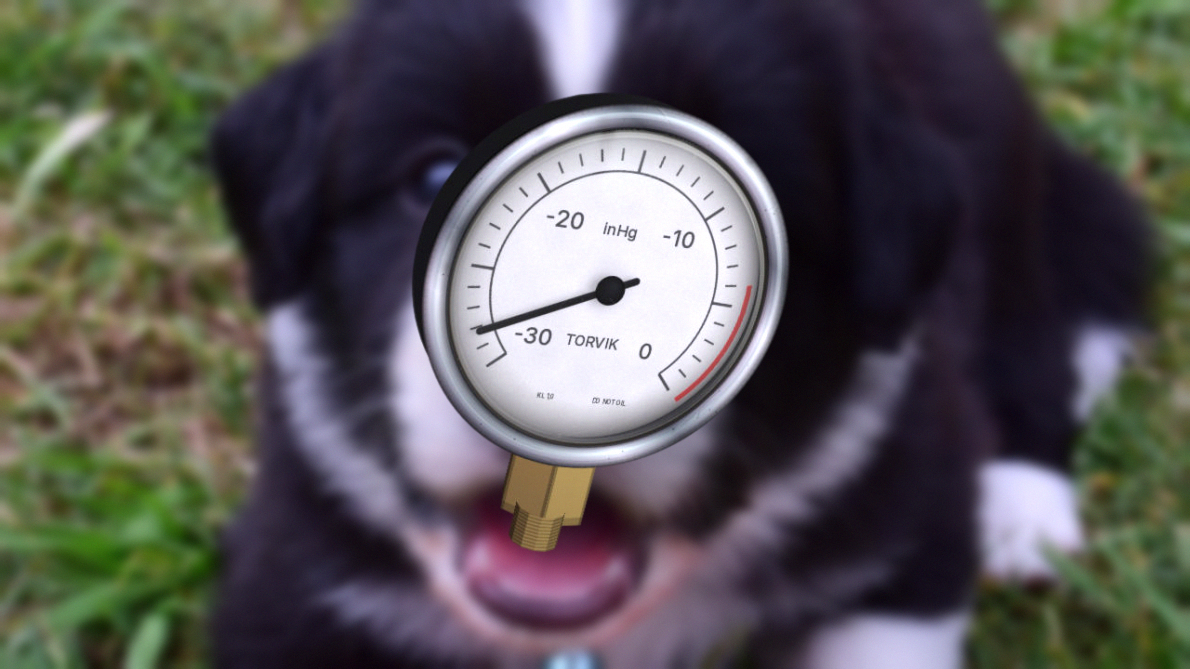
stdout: **-28** inHg
